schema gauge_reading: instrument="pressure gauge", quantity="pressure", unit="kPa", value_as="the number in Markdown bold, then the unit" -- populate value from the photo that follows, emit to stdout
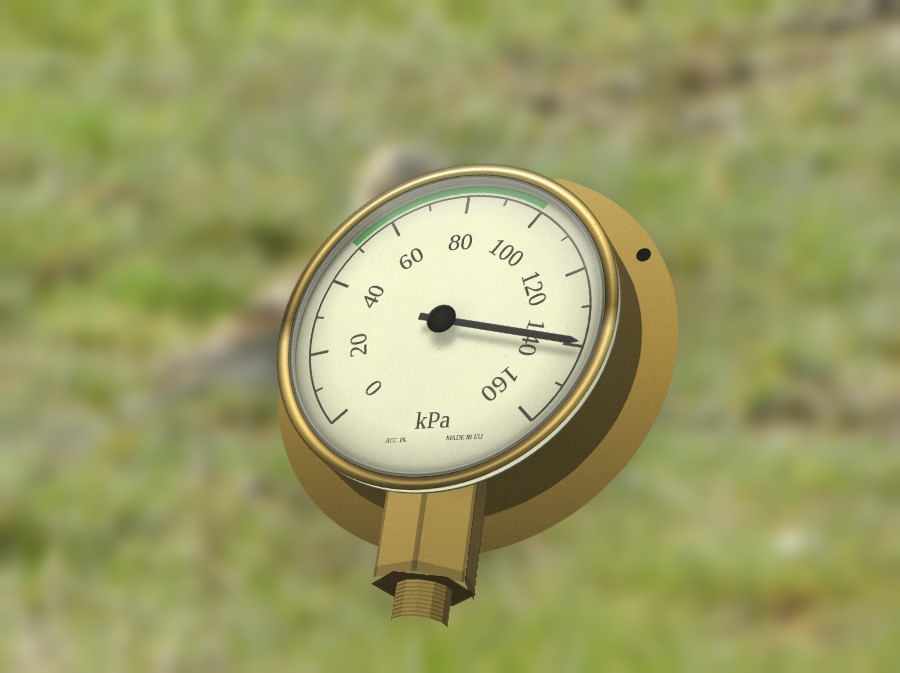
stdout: **140** kPa
